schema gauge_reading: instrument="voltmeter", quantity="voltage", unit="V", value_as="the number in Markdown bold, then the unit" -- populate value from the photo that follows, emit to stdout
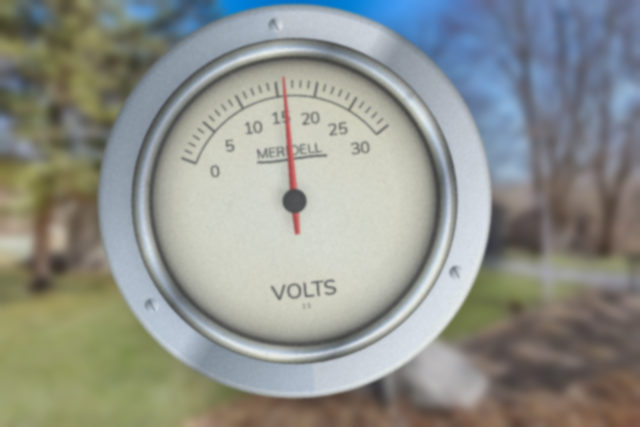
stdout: **16** V
